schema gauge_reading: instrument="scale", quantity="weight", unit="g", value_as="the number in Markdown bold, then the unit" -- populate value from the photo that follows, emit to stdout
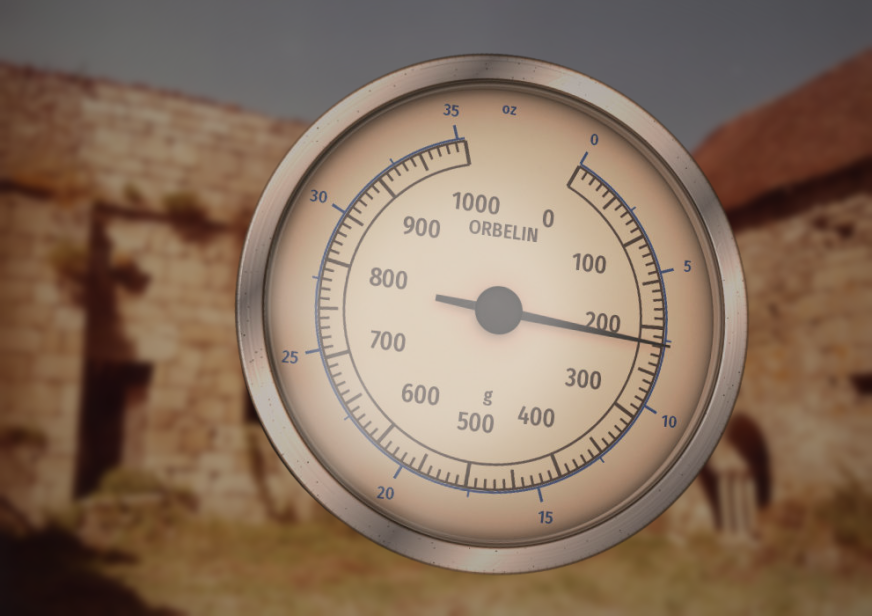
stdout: **220** g
